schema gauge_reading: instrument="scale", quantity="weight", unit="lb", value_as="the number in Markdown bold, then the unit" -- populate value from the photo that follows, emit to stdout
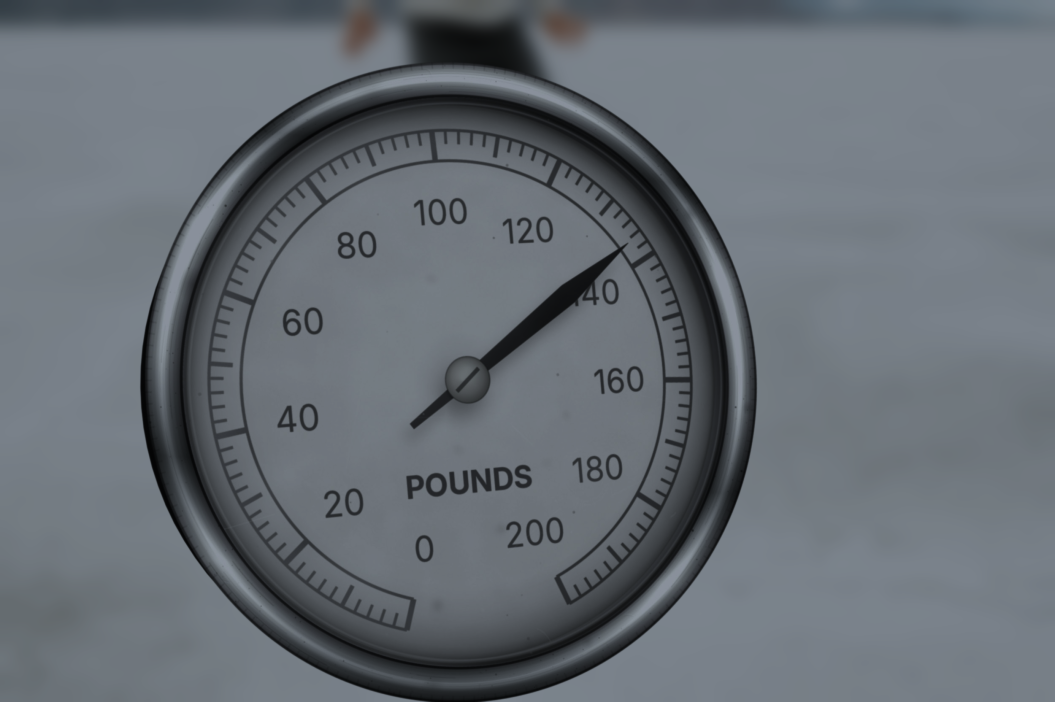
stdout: **136** lb
